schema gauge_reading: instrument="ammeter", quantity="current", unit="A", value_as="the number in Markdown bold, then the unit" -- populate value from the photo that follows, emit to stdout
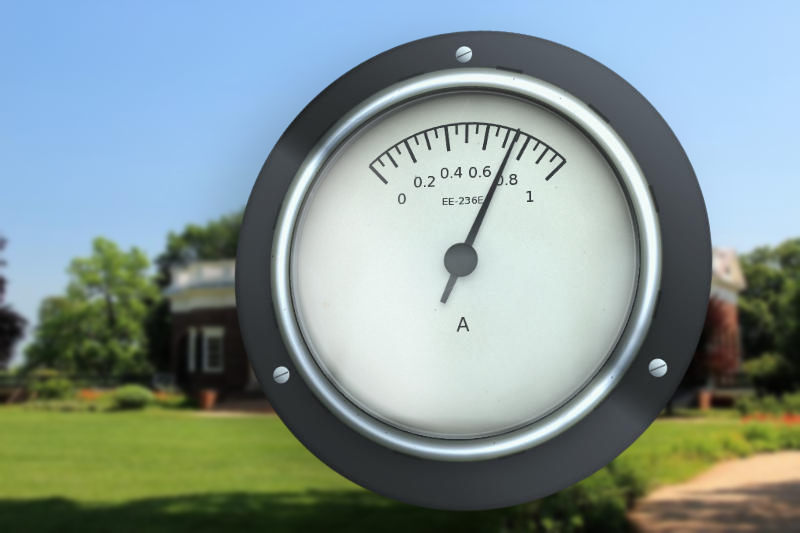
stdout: **0.75** A
